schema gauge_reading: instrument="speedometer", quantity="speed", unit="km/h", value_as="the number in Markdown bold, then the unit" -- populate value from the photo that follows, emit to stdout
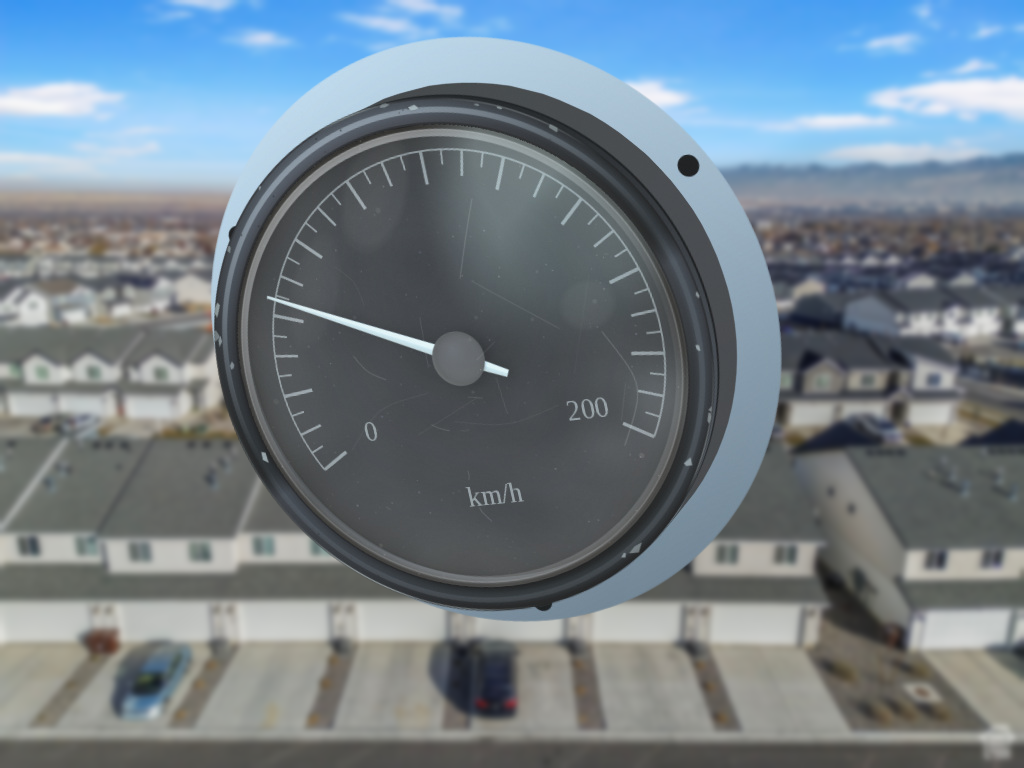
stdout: **45** km/h
